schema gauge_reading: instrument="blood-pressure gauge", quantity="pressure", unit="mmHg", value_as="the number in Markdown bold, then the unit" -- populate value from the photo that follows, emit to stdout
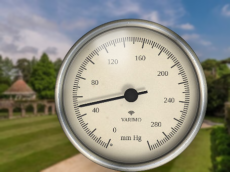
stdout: **50** mmHg
